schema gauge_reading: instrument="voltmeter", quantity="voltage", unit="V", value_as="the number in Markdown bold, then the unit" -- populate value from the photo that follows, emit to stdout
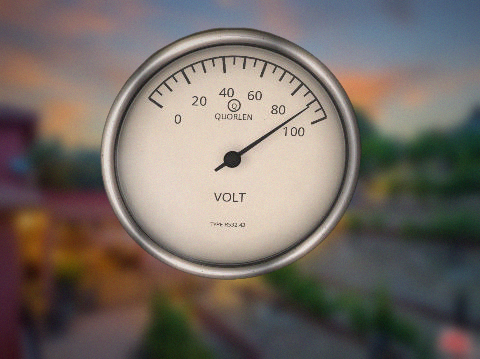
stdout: **90** V
